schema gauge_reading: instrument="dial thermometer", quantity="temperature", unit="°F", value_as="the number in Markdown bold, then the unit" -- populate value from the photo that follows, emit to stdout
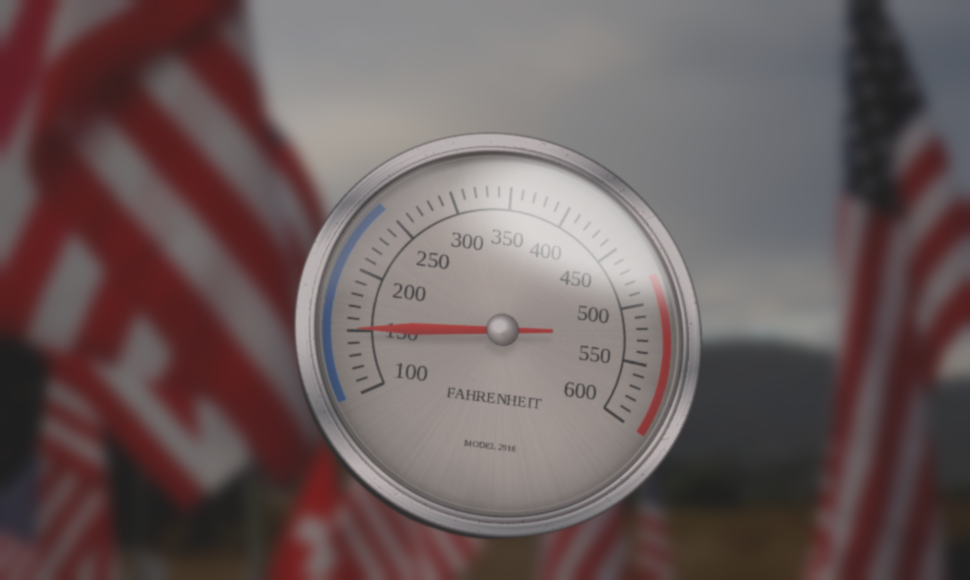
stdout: **150** °F
